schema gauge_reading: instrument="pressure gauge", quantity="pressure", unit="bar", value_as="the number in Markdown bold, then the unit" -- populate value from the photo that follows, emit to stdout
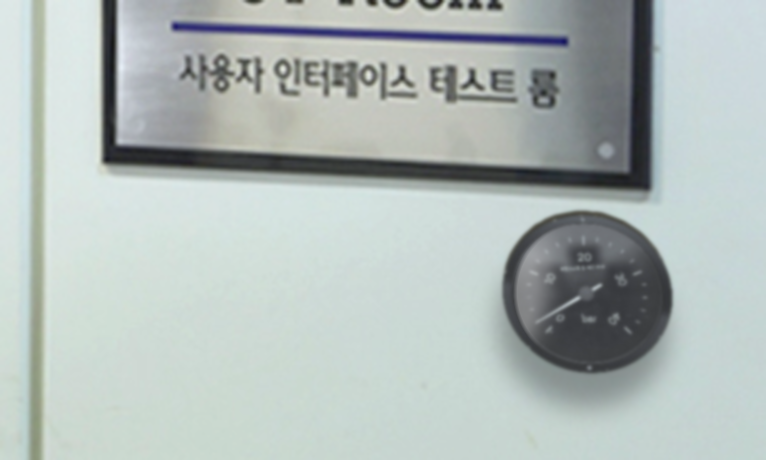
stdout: **2** bar
